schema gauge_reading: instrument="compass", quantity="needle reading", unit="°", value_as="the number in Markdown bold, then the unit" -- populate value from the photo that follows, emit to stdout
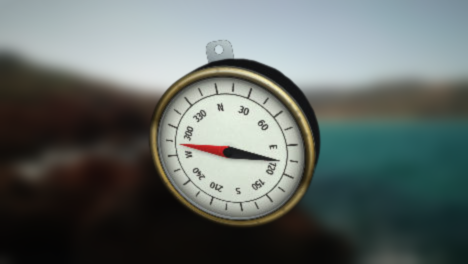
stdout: **285** °
